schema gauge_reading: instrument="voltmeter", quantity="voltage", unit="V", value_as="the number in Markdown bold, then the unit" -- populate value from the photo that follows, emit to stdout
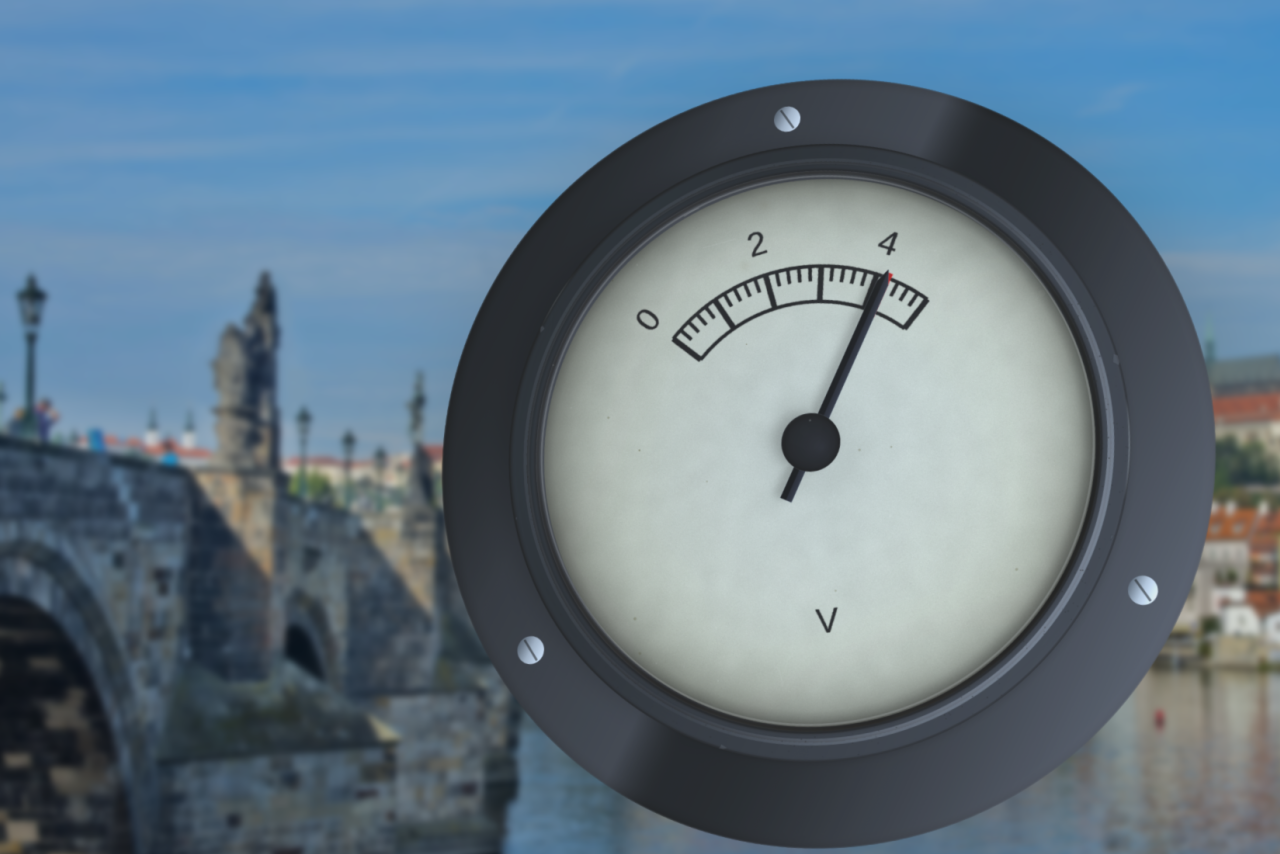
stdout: **4.2** V
